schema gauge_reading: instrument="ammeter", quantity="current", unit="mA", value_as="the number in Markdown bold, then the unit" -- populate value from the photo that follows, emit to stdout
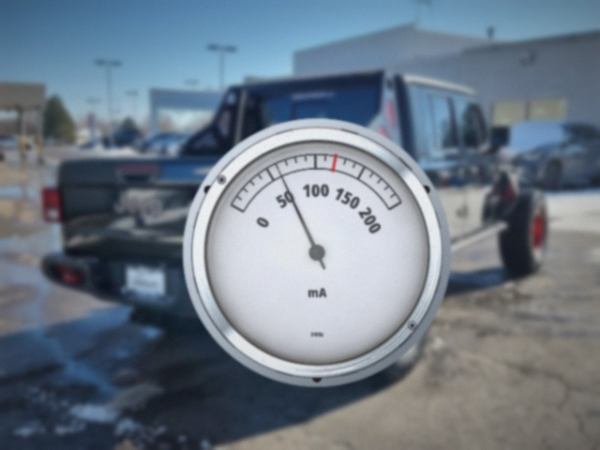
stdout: **60** mA
